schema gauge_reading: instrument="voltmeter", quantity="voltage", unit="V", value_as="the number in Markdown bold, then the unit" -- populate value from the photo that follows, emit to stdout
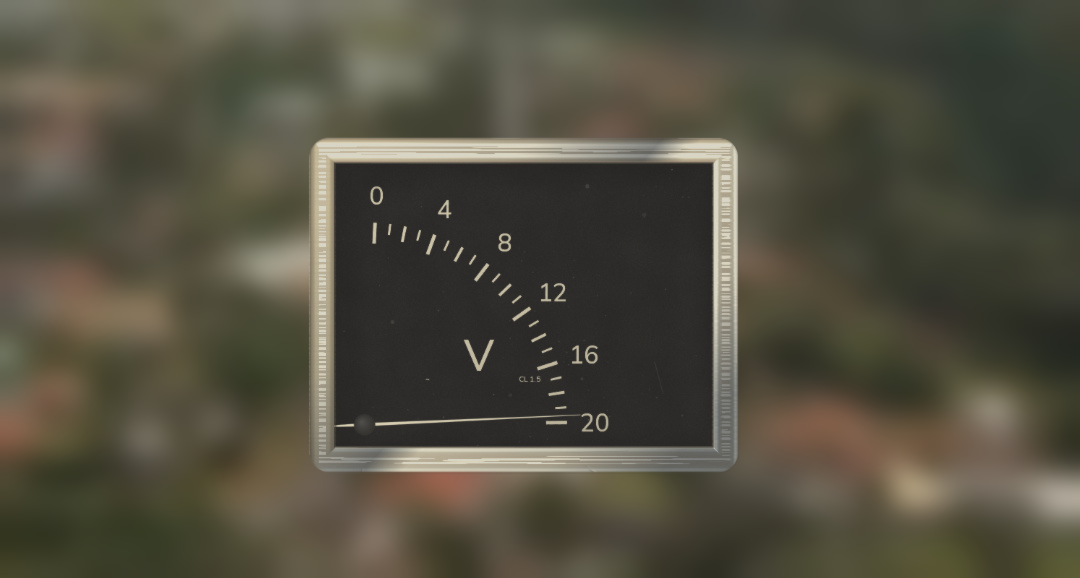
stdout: **19.5** V
